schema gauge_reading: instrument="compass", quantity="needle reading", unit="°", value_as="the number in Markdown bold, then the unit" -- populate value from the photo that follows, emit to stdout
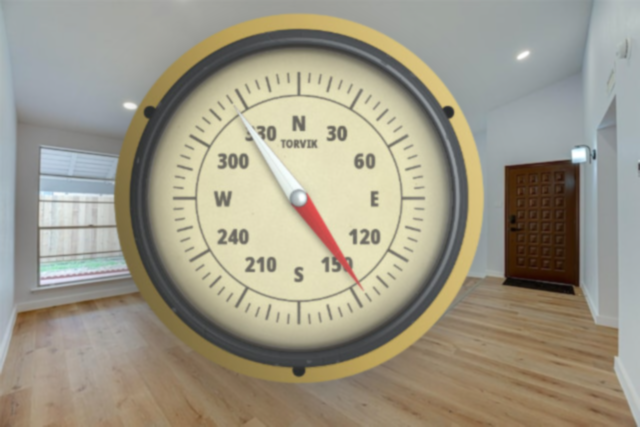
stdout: **145** °
